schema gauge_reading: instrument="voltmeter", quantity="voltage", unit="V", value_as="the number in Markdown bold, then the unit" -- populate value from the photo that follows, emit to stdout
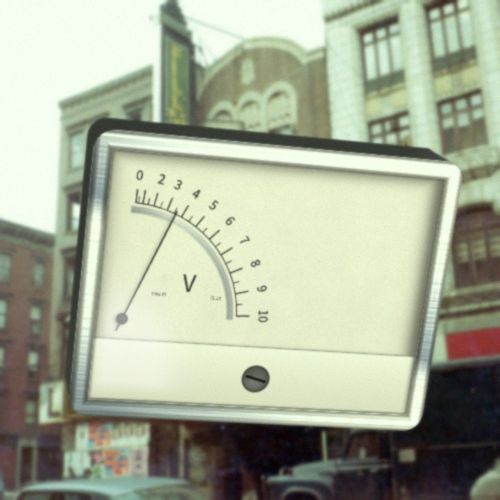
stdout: **3.5** V
